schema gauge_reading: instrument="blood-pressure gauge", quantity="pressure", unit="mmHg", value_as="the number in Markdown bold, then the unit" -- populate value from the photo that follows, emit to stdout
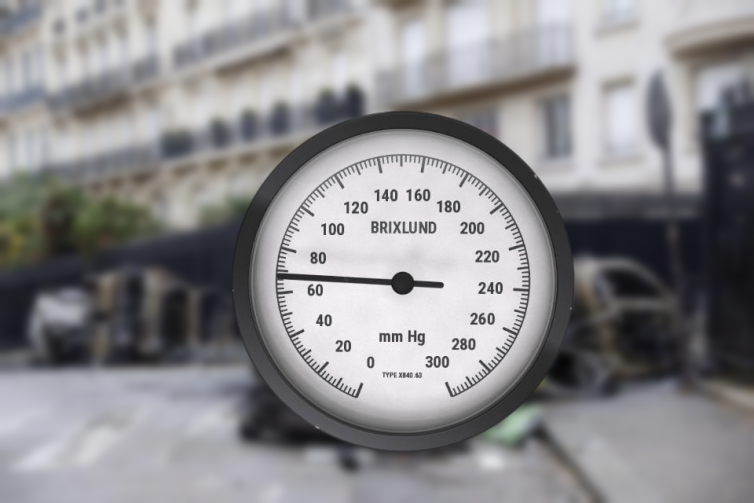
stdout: **68** mmHg
